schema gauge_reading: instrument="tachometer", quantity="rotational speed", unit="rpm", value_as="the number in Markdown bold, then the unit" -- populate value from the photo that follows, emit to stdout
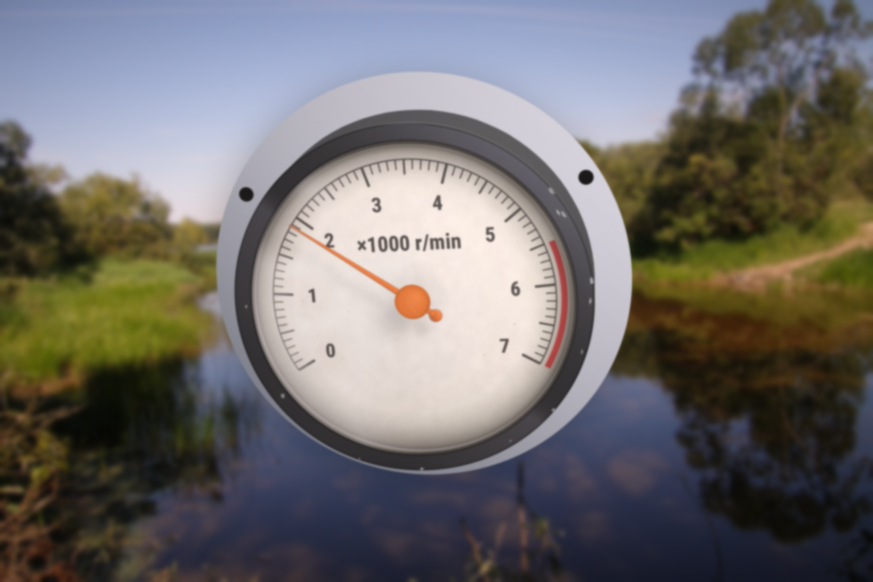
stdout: **1900** rpm
